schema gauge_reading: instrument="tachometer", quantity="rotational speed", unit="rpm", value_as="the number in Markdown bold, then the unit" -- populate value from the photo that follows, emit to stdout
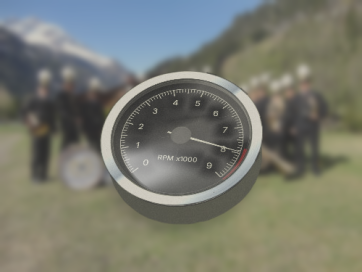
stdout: **8000** rpm
